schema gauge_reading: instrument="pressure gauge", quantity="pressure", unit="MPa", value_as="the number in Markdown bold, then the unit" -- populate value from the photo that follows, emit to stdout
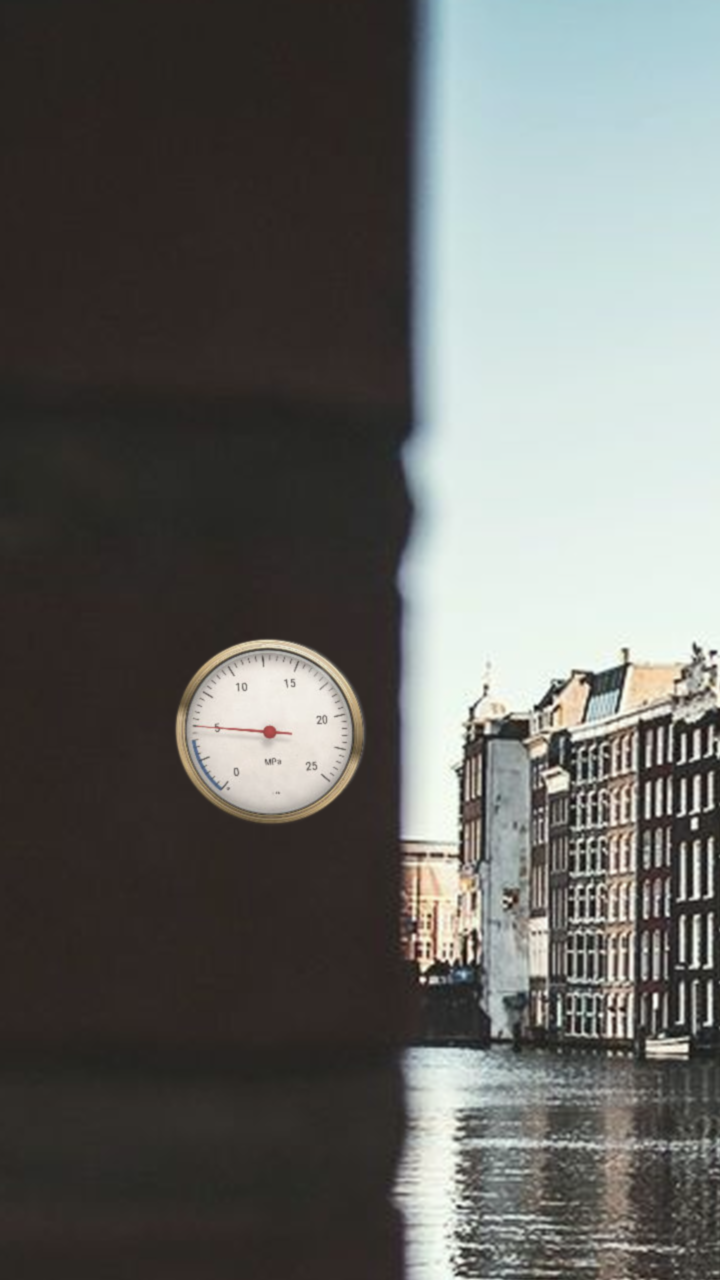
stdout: **5** MPa
